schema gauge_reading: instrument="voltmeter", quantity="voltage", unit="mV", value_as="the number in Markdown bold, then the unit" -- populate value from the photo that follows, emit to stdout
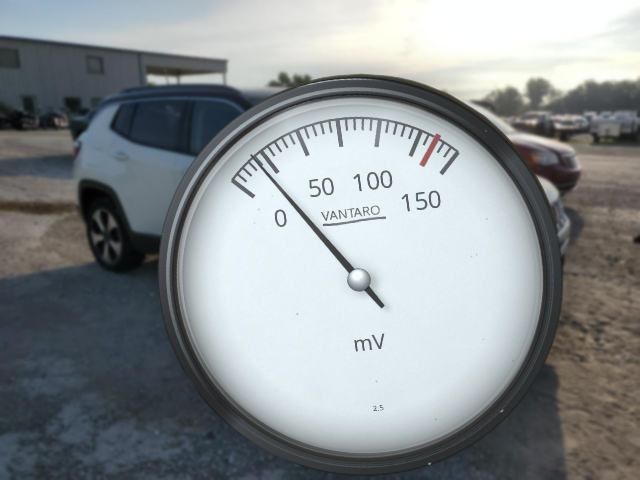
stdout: **20** mV
